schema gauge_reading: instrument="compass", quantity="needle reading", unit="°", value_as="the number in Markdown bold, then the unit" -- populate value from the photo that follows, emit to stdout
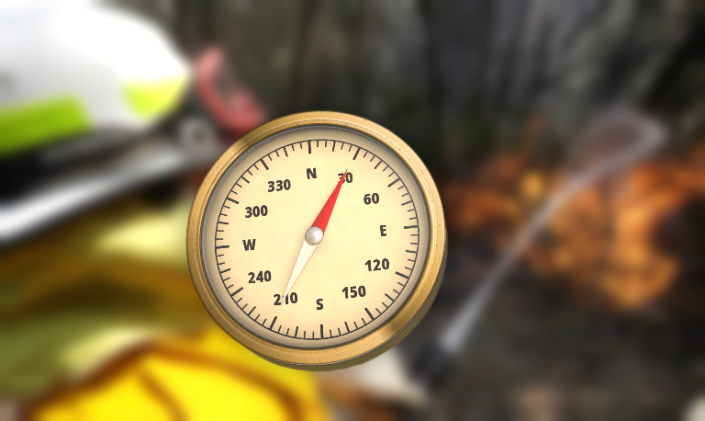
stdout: **30** °
